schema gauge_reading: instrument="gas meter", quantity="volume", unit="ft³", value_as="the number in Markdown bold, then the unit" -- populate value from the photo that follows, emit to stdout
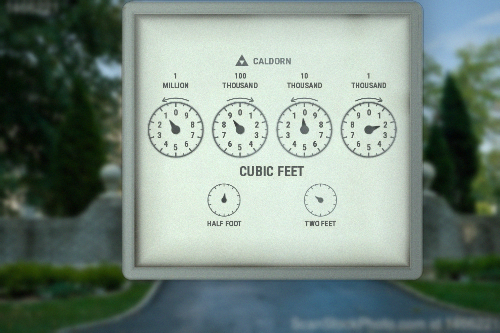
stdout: **90200** ft³
